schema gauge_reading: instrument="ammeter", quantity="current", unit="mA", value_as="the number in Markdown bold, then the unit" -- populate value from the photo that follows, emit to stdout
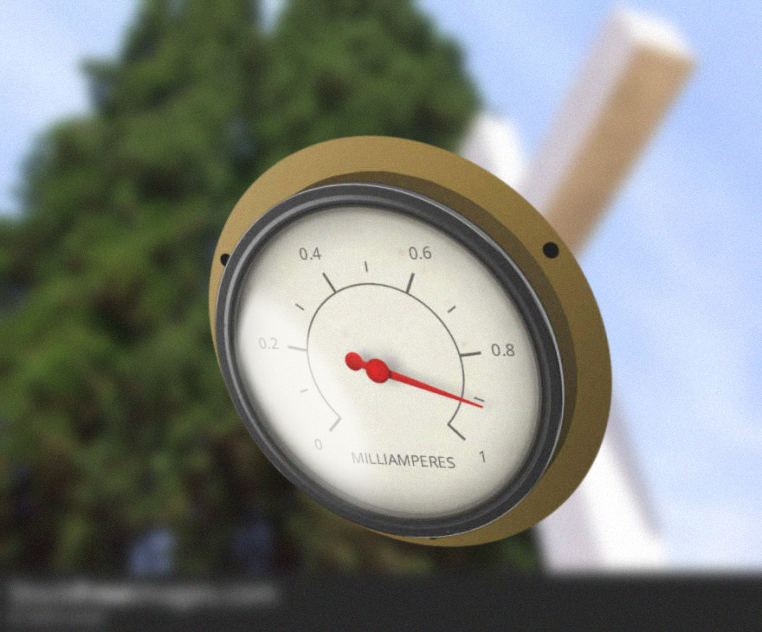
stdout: **0.9** mA
